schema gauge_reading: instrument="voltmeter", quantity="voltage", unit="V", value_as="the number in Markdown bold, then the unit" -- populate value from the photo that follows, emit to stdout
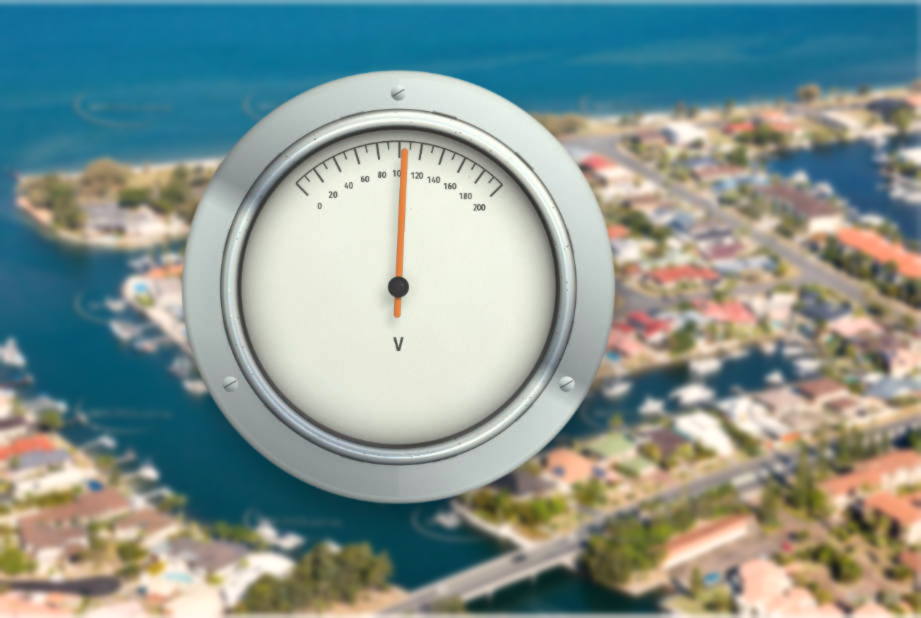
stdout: **105** V
